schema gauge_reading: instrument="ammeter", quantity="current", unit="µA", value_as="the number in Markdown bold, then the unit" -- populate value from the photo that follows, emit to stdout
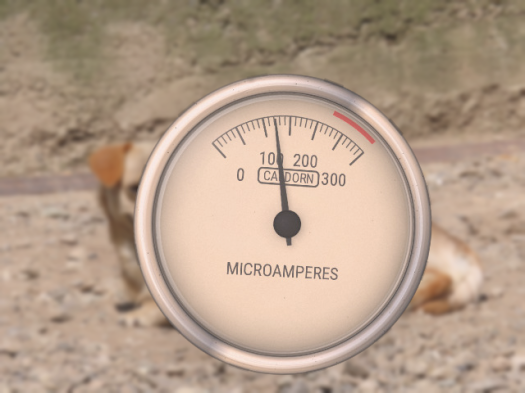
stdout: **120** µA
